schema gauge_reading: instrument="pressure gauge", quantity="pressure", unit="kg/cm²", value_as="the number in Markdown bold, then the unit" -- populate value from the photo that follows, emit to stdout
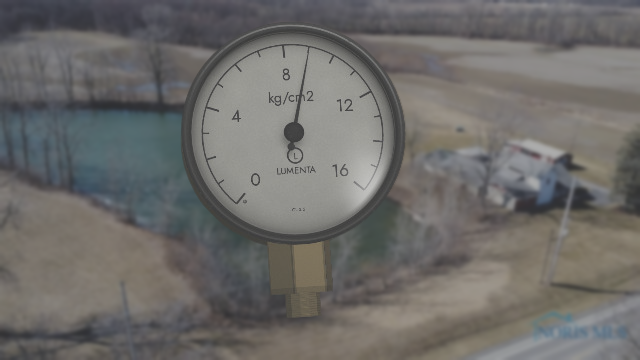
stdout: **9** kg/cm²
